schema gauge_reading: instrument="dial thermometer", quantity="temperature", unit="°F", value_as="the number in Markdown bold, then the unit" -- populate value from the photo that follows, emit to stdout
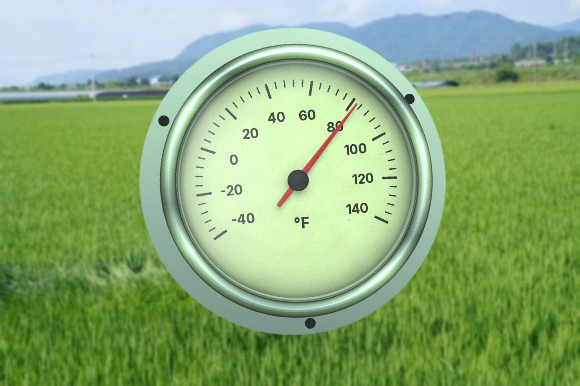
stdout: **82** °F
